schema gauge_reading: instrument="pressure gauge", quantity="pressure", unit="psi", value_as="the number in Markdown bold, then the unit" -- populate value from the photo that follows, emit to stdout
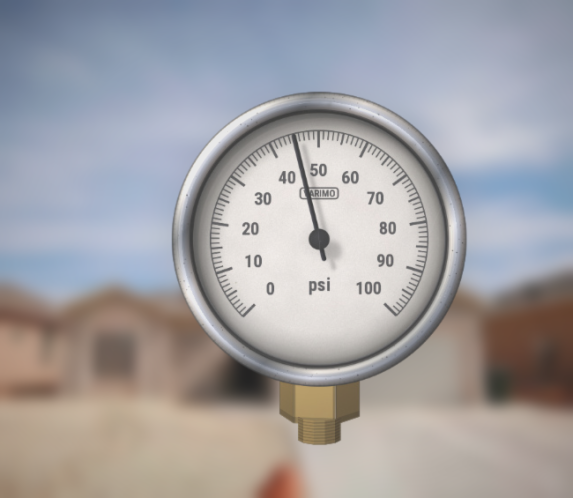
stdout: **45** psi
